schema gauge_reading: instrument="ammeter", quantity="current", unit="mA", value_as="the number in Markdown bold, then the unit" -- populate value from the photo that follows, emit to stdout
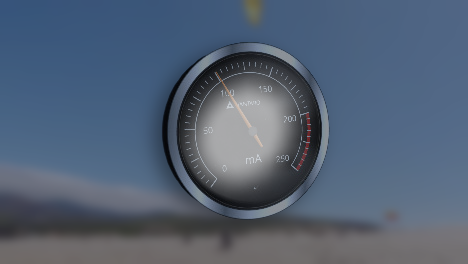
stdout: **100** mA
